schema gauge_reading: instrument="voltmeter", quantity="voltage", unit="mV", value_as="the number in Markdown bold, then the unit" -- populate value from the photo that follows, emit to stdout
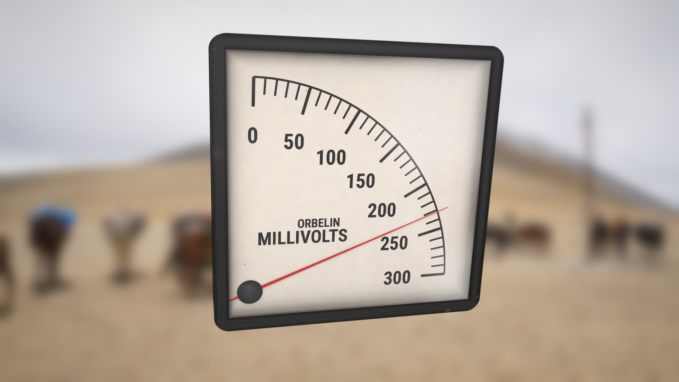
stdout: **230** mV
